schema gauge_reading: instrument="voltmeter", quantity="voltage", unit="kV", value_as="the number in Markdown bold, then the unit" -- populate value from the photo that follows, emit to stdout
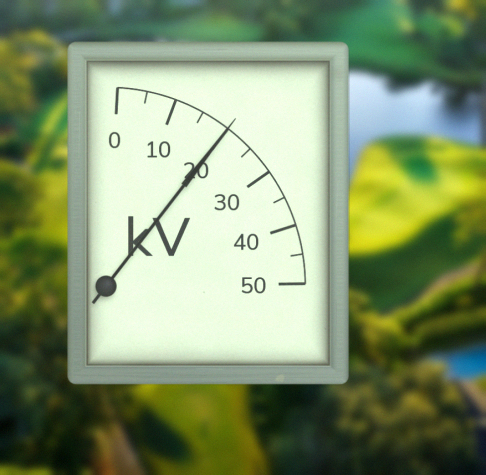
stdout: **20** kV
